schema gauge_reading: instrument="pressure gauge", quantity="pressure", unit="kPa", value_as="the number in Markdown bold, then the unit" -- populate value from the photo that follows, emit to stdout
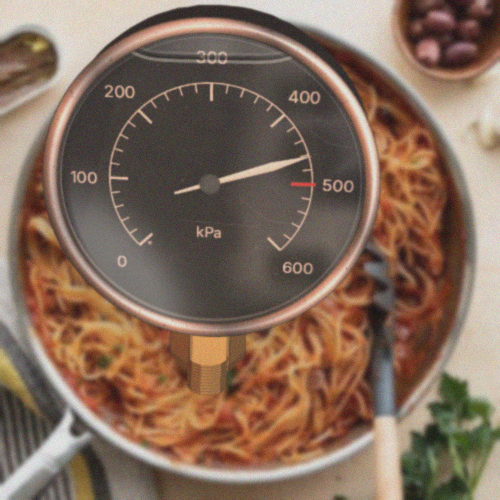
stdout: **460** kPa
